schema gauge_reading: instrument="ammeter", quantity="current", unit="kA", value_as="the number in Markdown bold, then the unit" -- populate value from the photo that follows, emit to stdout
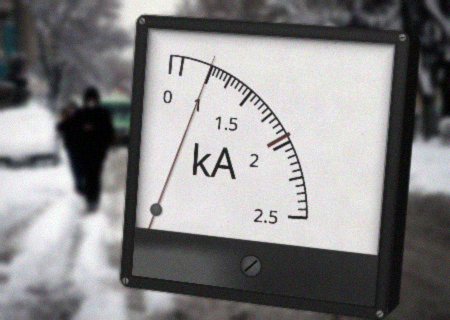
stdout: **1** kA
